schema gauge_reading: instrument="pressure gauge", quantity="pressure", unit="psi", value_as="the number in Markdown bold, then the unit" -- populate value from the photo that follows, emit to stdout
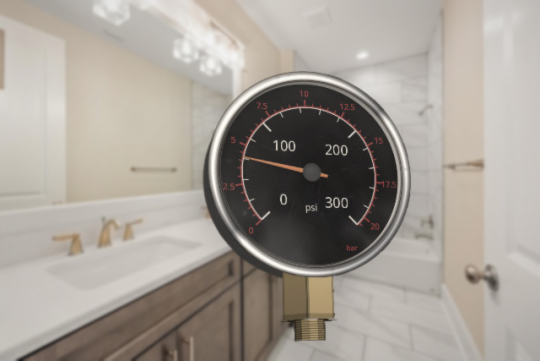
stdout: **60** psi
